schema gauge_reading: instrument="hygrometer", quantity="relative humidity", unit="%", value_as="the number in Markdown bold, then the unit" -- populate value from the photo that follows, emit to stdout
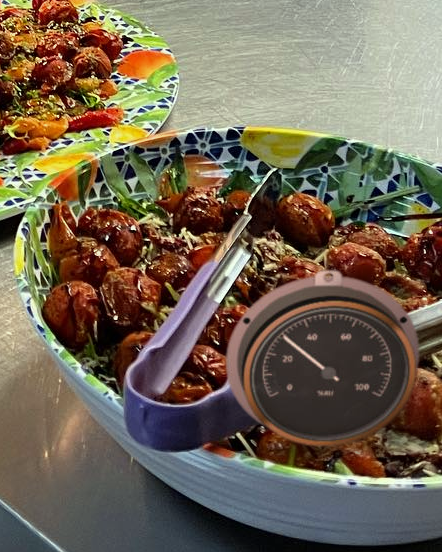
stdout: **30** %
